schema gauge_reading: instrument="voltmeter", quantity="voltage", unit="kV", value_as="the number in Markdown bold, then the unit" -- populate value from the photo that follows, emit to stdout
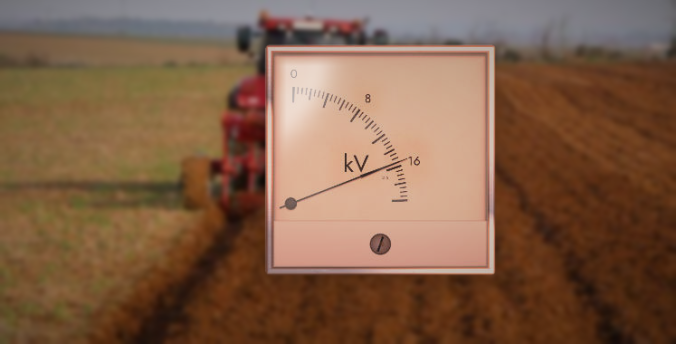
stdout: **15.5** kV
